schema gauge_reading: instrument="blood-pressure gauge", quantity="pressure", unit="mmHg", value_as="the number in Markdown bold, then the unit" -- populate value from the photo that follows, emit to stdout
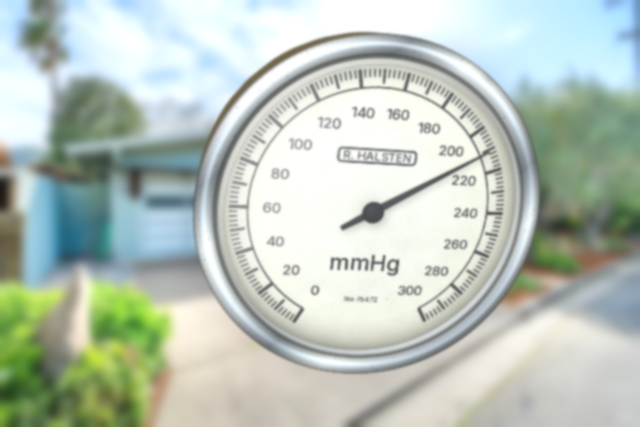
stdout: **210** mmHg
